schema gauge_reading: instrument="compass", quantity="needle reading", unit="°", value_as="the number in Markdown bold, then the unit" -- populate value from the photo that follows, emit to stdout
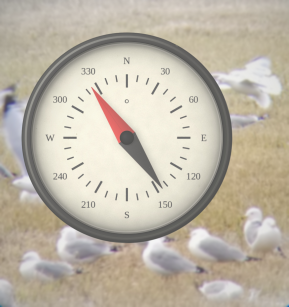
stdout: **325** °
